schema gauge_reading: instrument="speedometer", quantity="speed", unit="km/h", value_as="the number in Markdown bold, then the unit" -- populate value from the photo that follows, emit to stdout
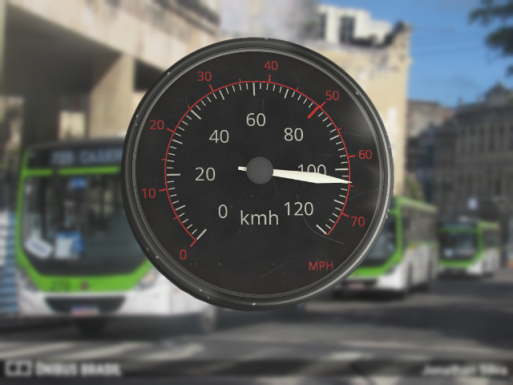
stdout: **104** km/h
